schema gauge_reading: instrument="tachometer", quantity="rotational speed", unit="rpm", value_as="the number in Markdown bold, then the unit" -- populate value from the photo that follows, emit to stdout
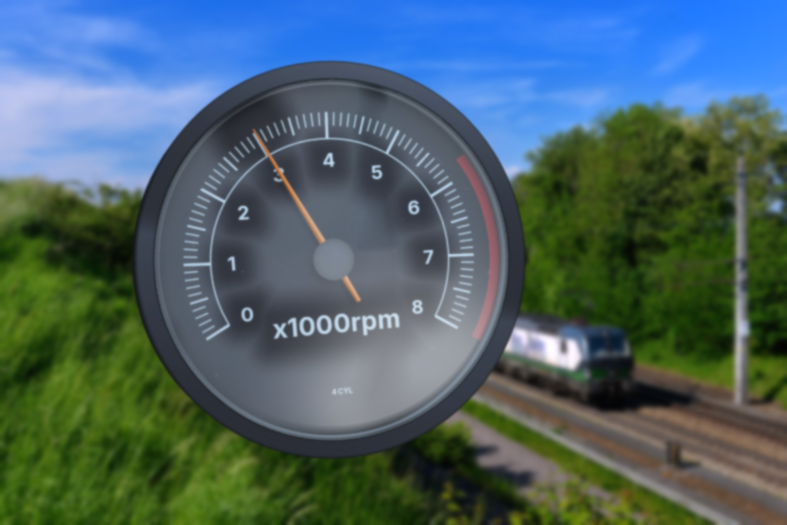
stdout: **3000** rpm
